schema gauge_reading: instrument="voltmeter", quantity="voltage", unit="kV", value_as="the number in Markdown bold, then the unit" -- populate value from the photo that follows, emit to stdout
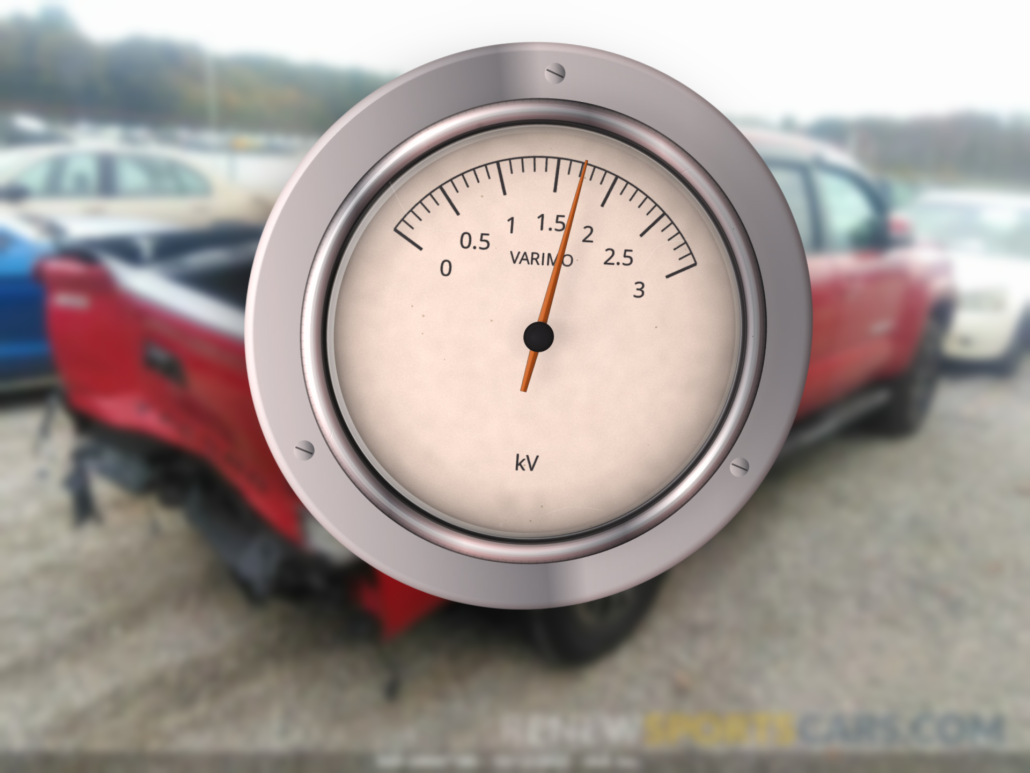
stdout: **1.7** kV
